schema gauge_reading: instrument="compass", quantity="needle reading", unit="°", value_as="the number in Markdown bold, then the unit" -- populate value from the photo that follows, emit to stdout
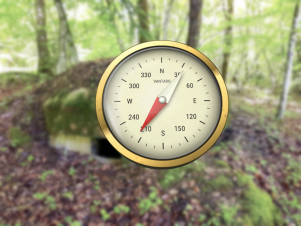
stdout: **215** °
